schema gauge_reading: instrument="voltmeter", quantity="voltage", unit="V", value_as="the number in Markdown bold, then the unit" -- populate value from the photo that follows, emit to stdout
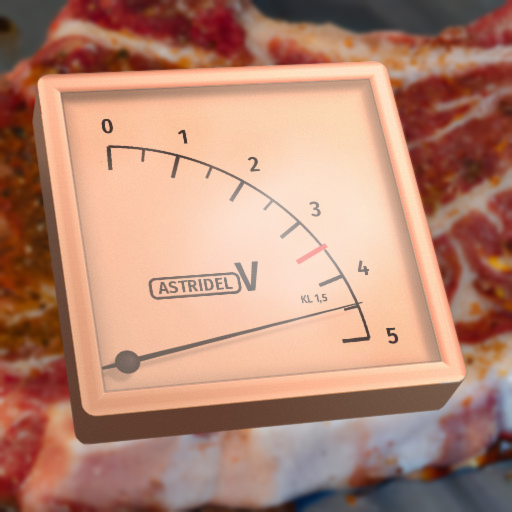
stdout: **4.5** V
